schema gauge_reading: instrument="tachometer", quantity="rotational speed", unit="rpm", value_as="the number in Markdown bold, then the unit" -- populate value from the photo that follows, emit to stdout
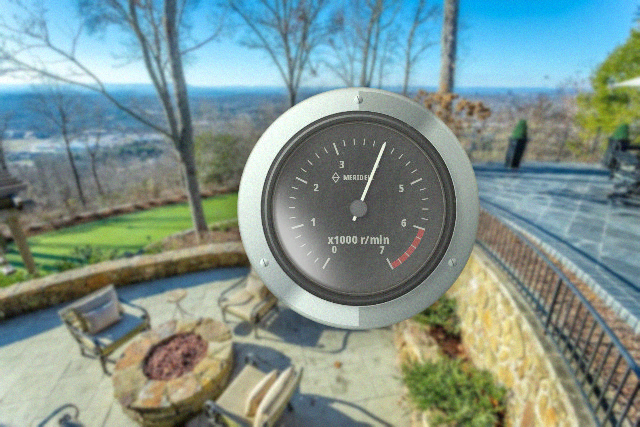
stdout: **4000** rpm
